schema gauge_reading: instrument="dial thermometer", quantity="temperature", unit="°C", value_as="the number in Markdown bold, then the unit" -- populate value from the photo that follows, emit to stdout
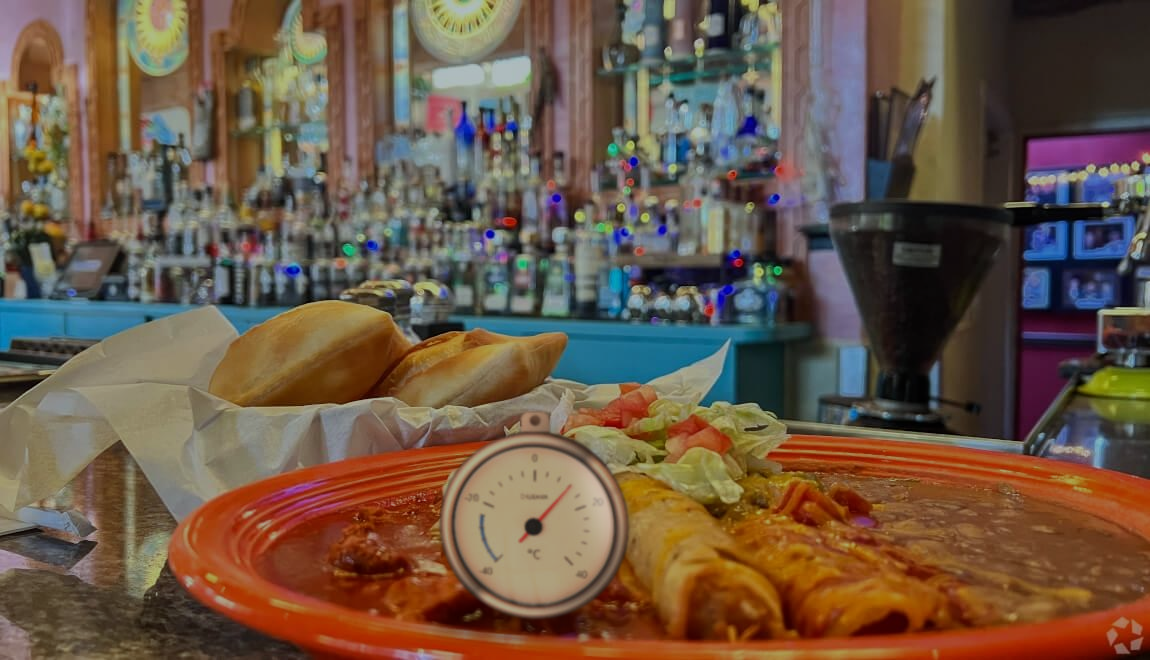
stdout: **12** °C
